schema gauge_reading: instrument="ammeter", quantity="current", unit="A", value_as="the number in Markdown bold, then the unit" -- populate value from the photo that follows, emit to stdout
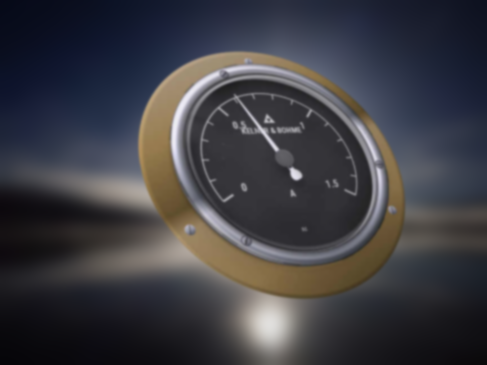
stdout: **0.6** A
